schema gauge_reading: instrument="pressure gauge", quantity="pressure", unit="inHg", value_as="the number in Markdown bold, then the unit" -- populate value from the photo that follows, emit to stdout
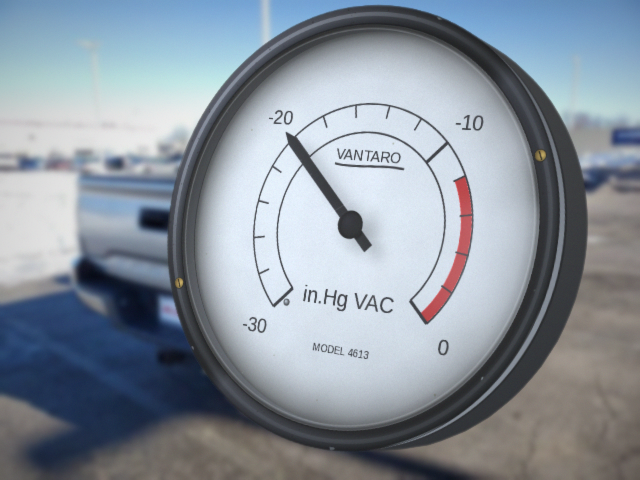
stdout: **-20** inHg
